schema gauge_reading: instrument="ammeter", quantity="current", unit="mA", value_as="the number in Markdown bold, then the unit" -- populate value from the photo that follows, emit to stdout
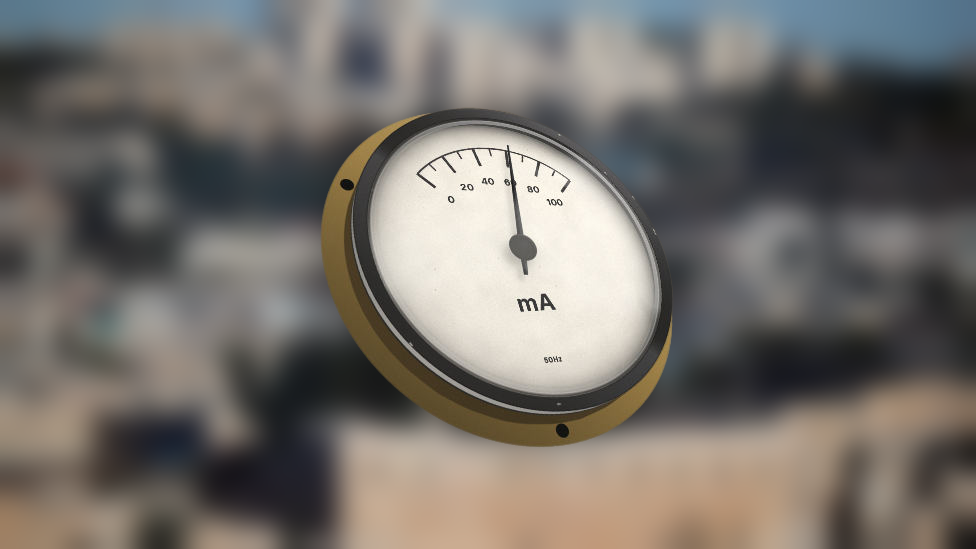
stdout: **60** mA
